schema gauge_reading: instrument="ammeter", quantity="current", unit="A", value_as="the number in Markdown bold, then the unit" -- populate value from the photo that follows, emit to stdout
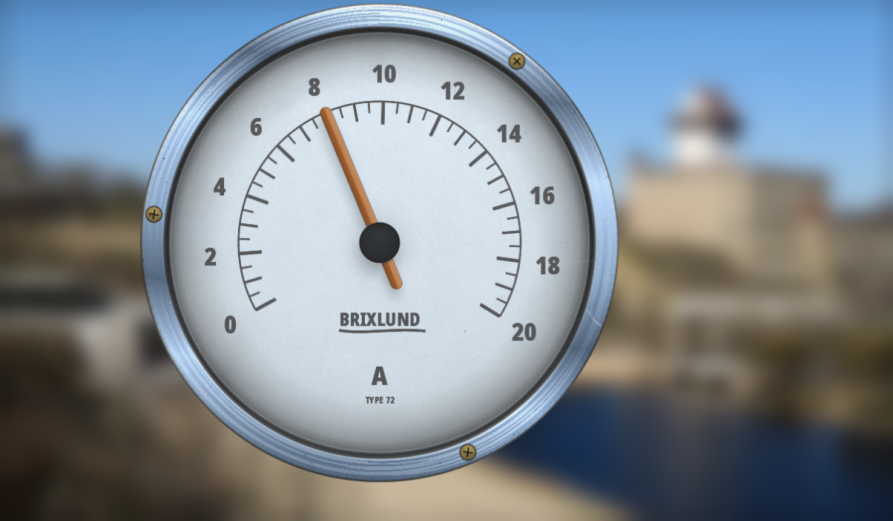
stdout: **8** A
